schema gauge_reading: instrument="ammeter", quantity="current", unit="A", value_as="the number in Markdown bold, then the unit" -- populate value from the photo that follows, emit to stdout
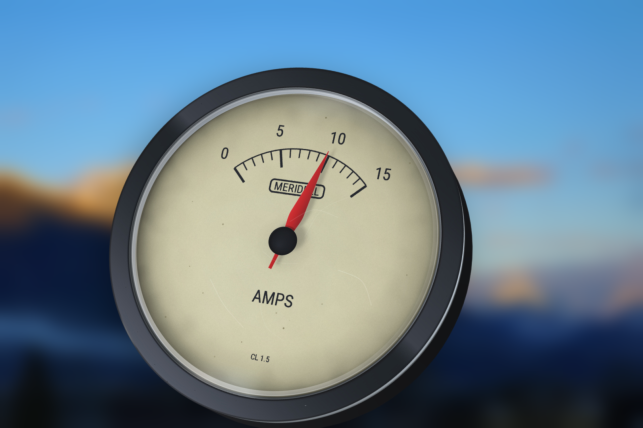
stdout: **10** A
